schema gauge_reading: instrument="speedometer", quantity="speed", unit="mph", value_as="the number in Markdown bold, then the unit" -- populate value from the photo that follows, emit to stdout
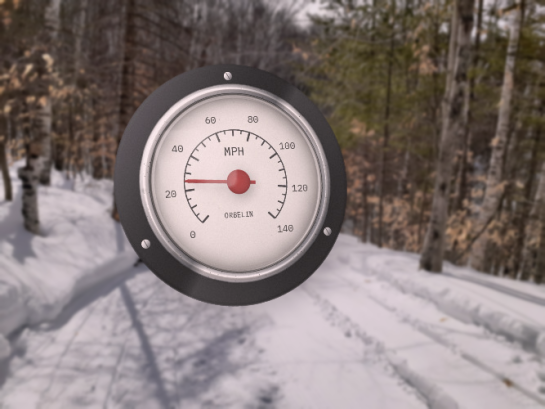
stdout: **25** mph
